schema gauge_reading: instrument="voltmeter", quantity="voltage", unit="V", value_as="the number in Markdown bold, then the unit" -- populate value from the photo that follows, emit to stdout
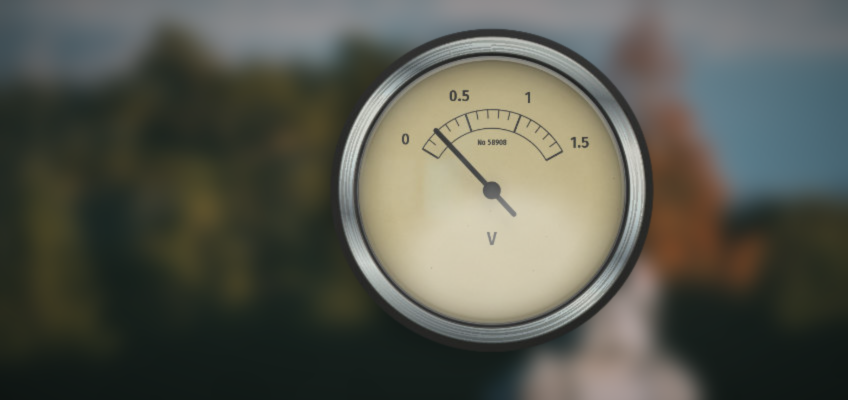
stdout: **0.2** V
